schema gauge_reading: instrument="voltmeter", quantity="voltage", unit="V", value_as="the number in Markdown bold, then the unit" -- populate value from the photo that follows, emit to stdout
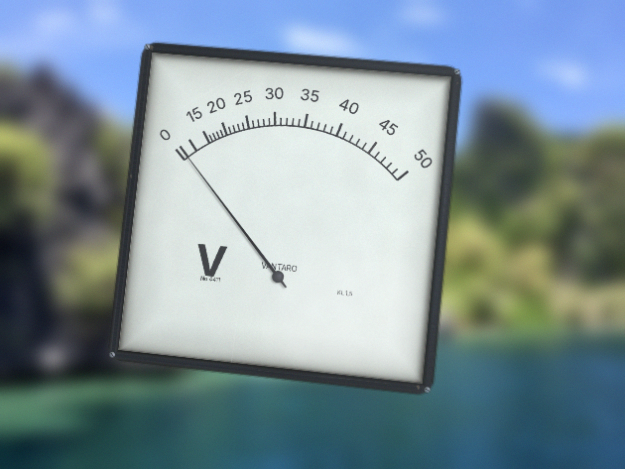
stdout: **5** V
